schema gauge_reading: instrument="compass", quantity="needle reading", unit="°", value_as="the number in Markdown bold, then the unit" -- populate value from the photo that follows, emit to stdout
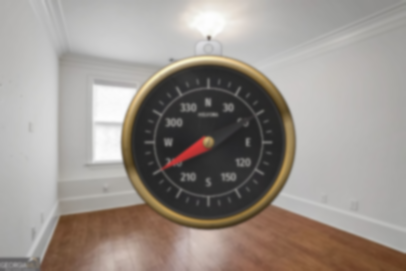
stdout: **240** °
